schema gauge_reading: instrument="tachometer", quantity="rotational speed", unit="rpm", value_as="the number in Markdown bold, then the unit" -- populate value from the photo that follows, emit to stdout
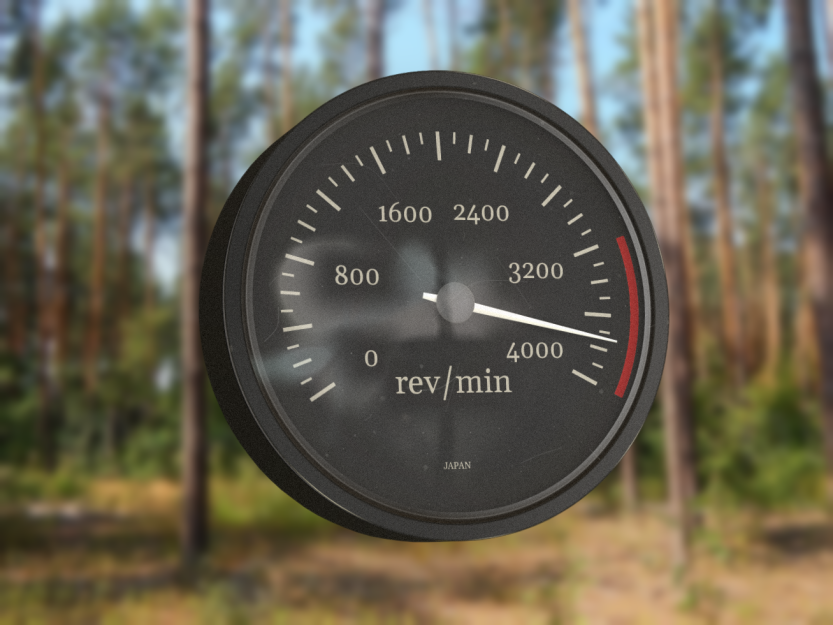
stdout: **3750** rpm
